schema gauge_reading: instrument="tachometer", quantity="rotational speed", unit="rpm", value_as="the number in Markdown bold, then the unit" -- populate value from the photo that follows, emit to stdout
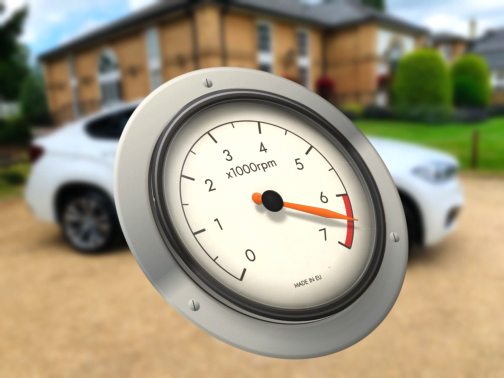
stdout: **6500** rpm
